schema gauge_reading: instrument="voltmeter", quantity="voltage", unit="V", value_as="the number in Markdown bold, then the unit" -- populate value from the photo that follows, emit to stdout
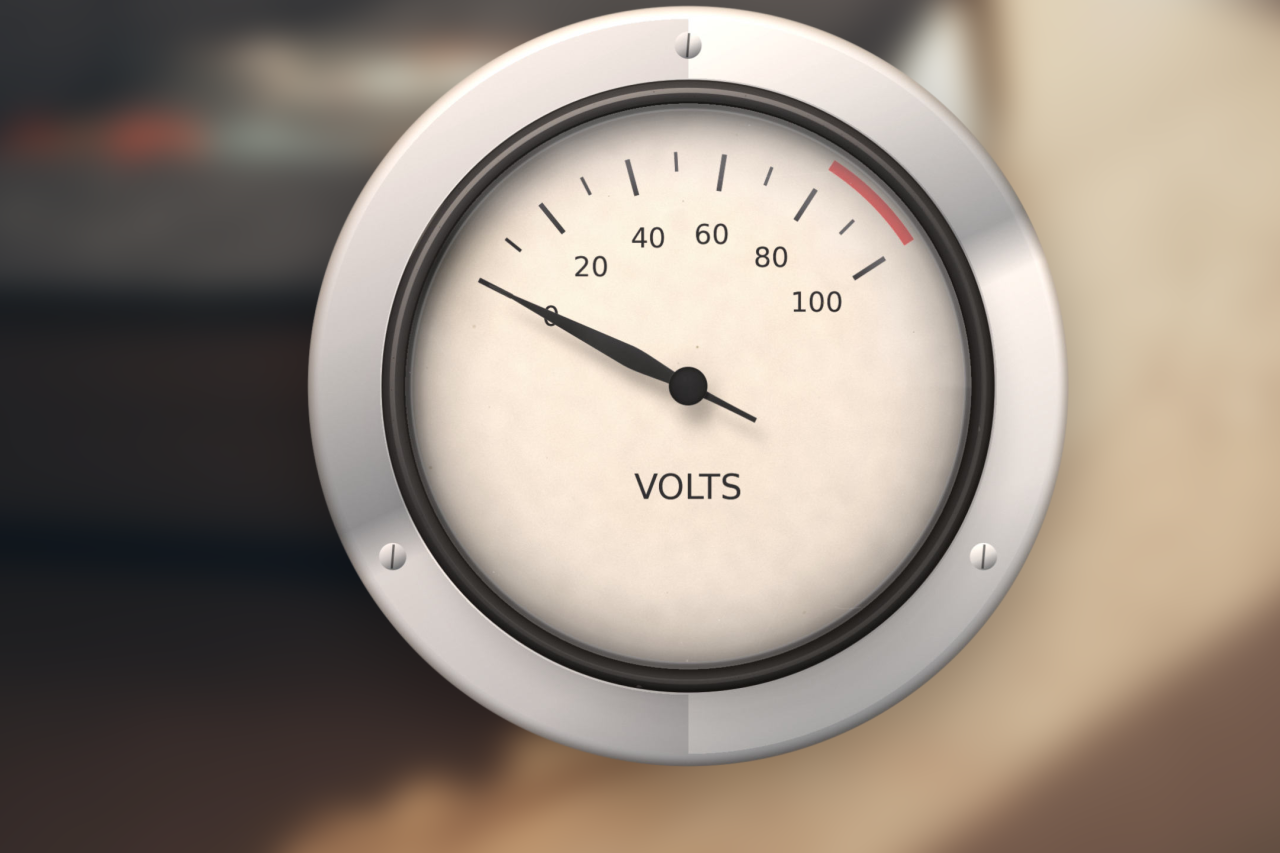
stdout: **0** V
